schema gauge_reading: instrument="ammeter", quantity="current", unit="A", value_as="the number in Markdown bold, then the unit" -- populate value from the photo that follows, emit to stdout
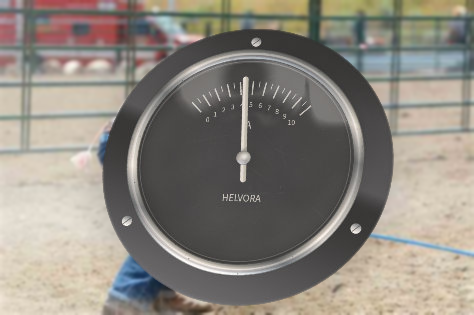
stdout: **4.5** A
